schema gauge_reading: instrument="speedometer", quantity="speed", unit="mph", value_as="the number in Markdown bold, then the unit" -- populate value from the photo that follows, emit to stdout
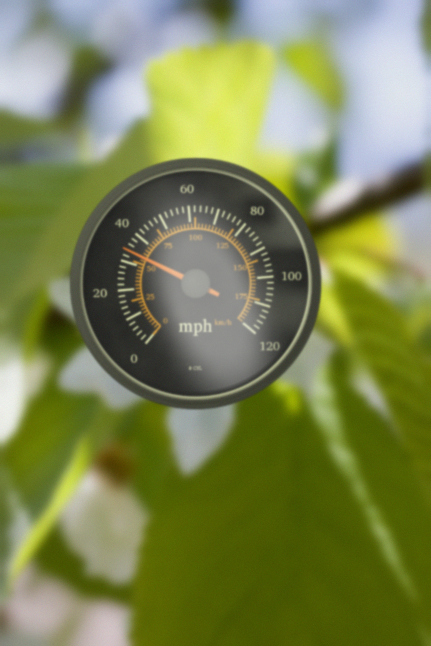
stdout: **34** mph
